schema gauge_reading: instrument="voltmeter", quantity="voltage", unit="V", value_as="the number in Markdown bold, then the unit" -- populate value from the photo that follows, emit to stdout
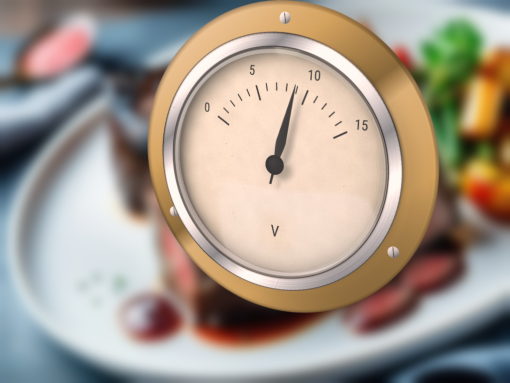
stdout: **9** V
